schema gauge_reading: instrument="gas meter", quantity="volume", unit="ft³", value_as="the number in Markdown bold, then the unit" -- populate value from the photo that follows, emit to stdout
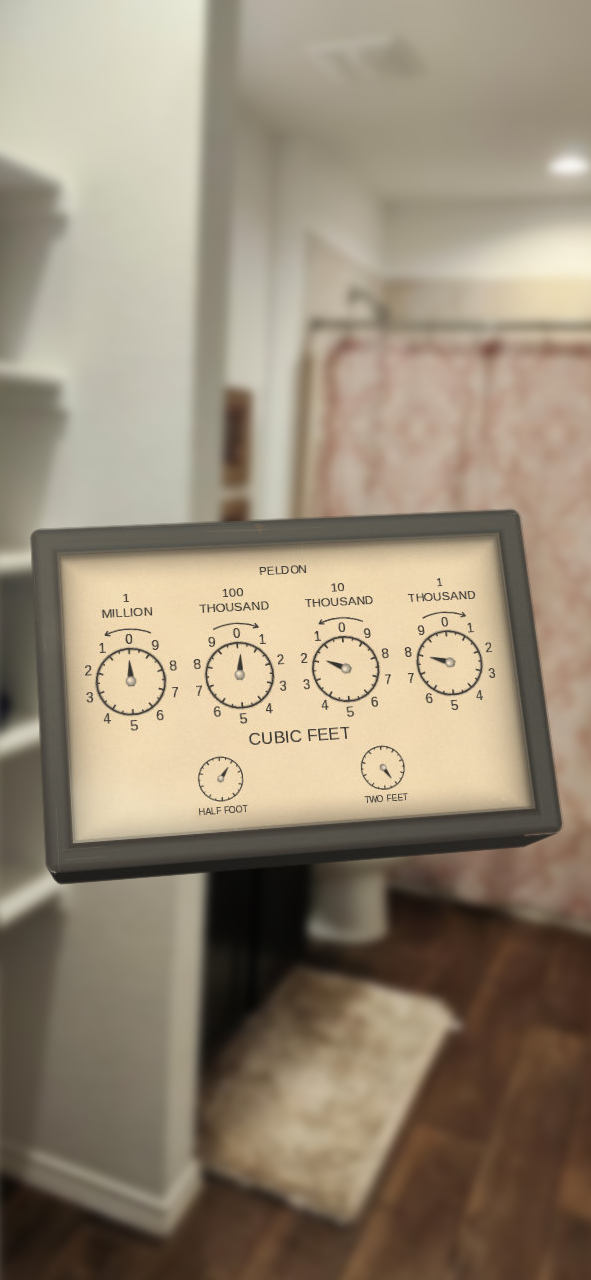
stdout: **1800** ft³
